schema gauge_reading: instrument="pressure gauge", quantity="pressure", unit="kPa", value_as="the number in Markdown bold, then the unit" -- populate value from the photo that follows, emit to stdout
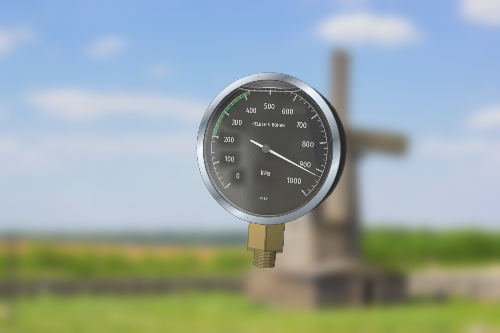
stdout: **920** kPa
